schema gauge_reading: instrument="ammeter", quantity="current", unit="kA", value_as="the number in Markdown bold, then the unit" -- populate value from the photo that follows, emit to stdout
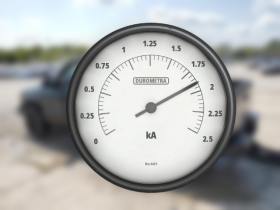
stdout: **1.9** kA
